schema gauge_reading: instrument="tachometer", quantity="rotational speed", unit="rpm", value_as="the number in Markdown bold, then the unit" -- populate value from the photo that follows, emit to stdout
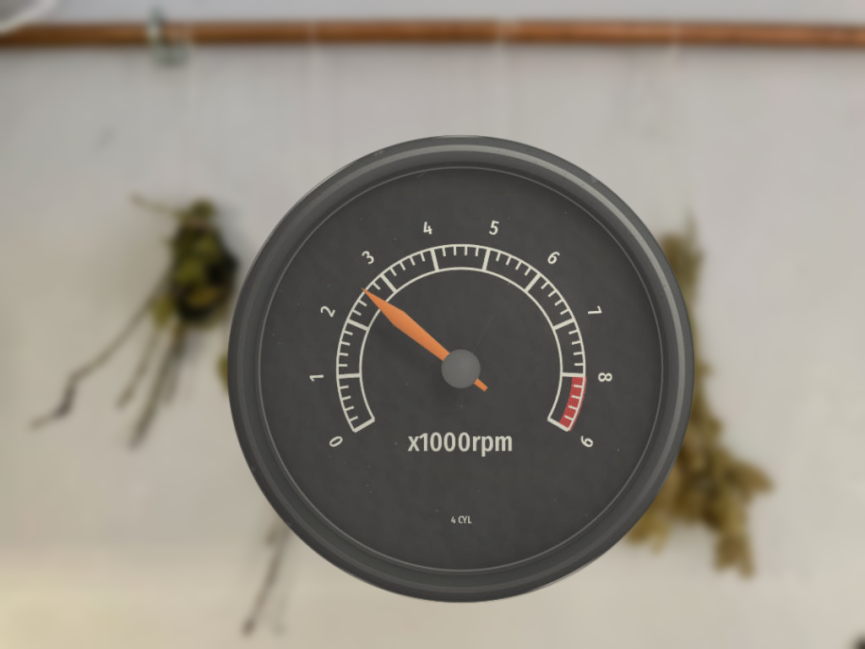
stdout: **2600** rpm
